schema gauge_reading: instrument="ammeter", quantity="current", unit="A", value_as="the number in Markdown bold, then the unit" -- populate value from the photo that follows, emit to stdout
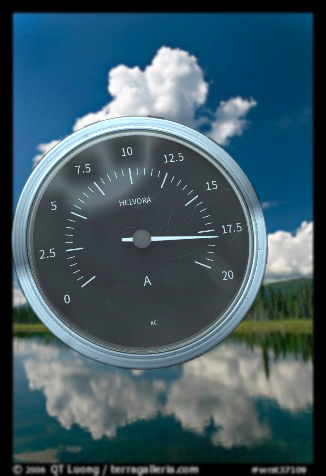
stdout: **18** A
